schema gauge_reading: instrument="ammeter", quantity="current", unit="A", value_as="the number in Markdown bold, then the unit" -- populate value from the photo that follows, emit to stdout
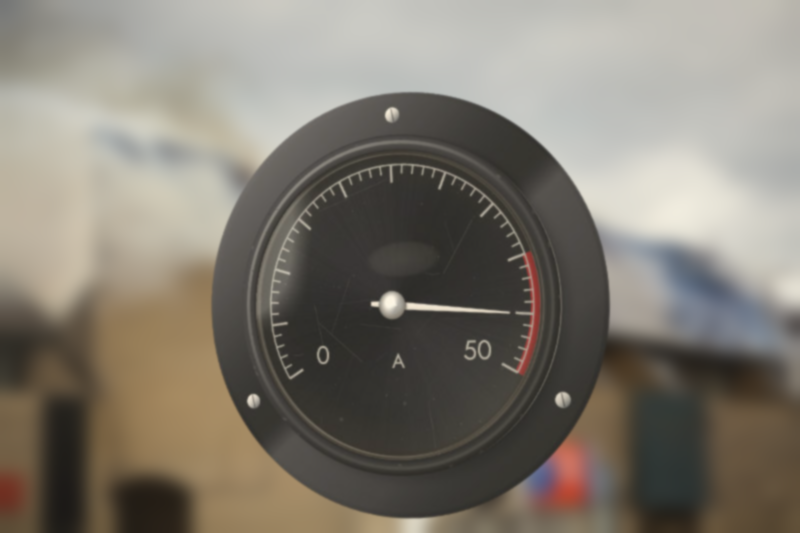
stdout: **45** A
